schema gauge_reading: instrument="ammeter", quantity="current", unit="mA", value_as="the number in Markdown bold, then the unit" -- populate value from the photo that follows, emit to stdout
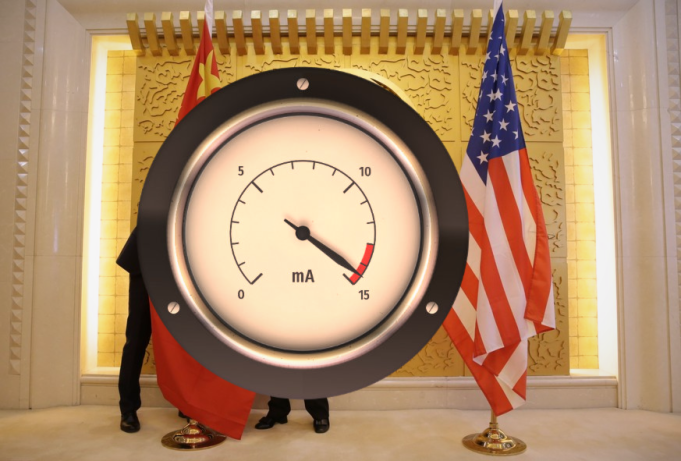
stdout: **14.5** mA
